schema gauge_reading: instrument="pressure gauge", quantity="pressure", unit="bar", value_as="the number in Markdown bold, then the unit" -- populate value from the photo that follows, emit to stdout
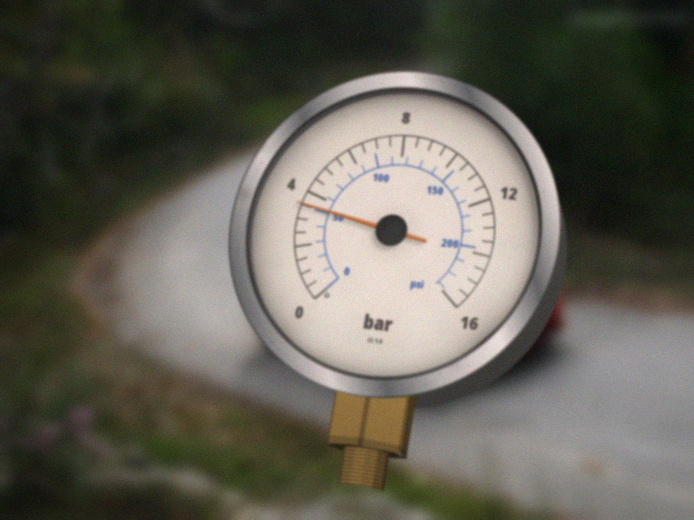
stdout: **3.5** bar
